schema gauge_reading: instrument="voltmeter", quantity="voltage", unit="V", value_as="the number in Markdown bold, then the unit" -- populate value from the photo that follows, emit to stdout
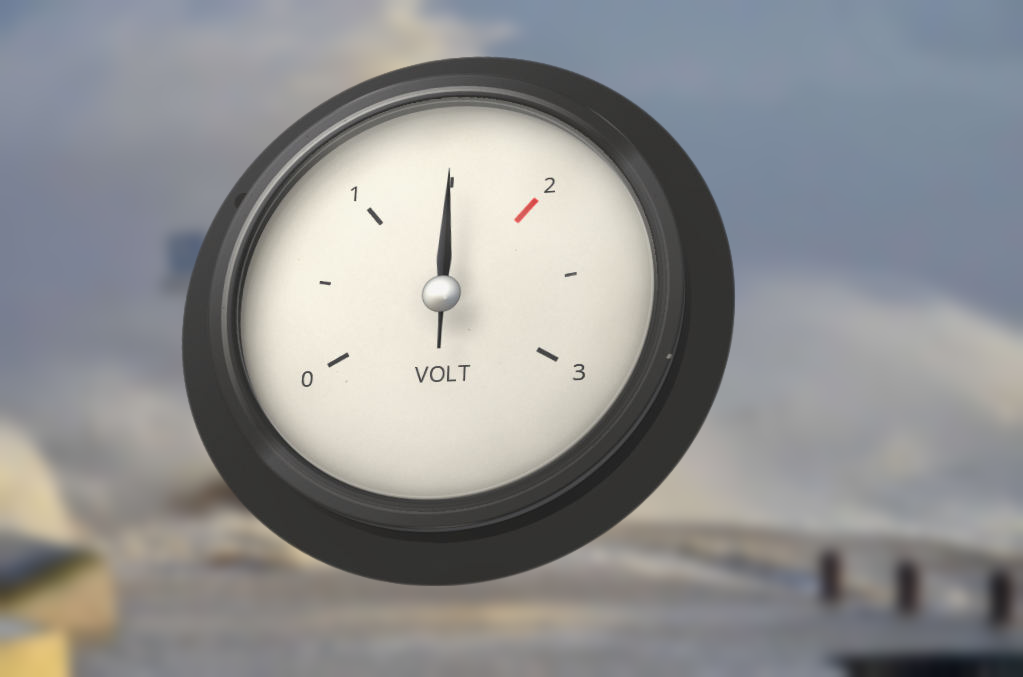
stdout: **1.5** V
